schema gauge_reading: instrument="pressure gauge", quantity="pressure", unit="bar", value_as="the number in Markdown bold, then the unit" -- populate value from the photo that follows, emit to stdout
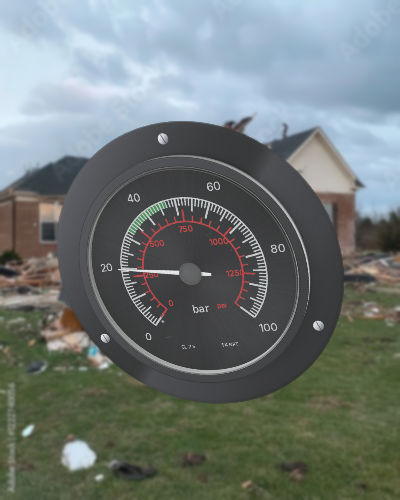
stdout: **20** bar
